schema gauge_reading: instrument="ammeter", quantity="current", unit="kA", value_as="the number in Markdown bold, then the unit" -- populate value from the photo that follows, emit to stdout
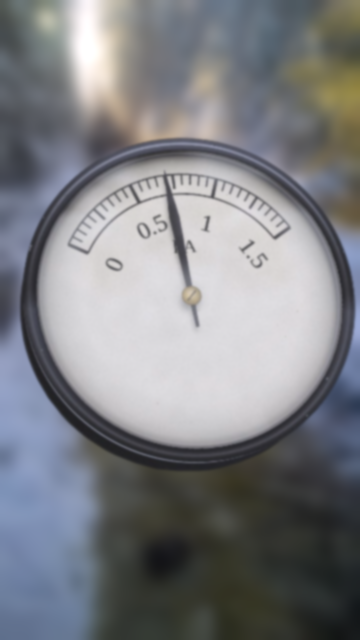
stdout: **0.7** kA
